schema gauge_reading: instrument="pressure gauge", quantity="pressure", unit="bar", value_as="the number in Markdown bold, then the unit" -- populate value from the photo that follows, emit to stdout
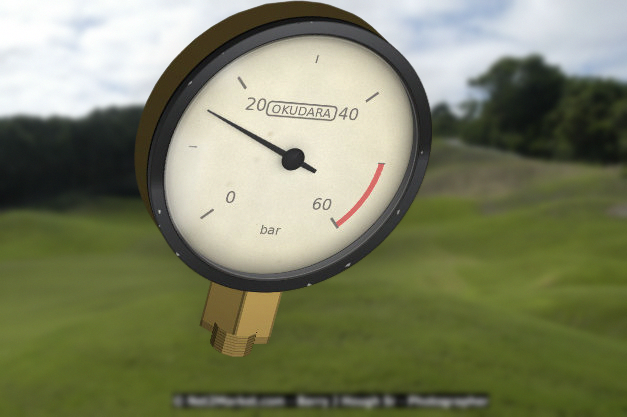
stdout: **15** bar
